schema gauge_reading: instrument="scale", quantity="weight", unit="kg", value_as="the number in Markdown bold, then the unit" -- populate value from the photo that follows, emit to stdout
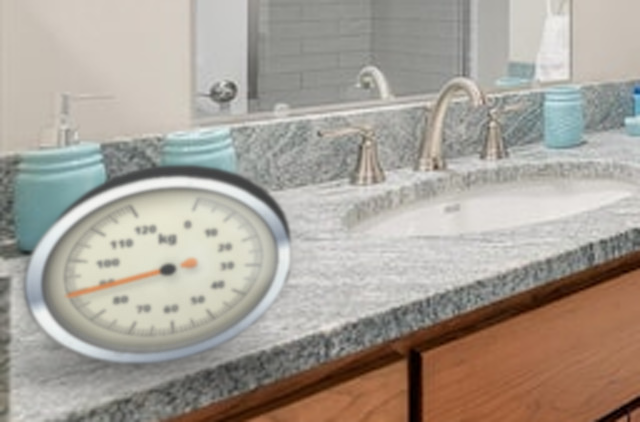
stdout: **90** kg
